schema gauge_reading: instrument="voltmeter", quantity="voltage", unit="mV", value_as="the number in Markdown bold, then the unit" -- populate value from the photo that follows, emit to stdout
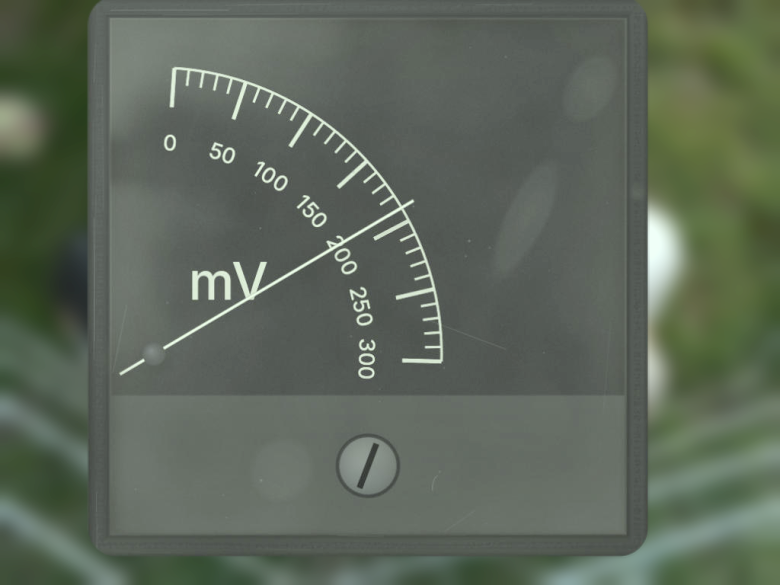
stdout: **190** mV
